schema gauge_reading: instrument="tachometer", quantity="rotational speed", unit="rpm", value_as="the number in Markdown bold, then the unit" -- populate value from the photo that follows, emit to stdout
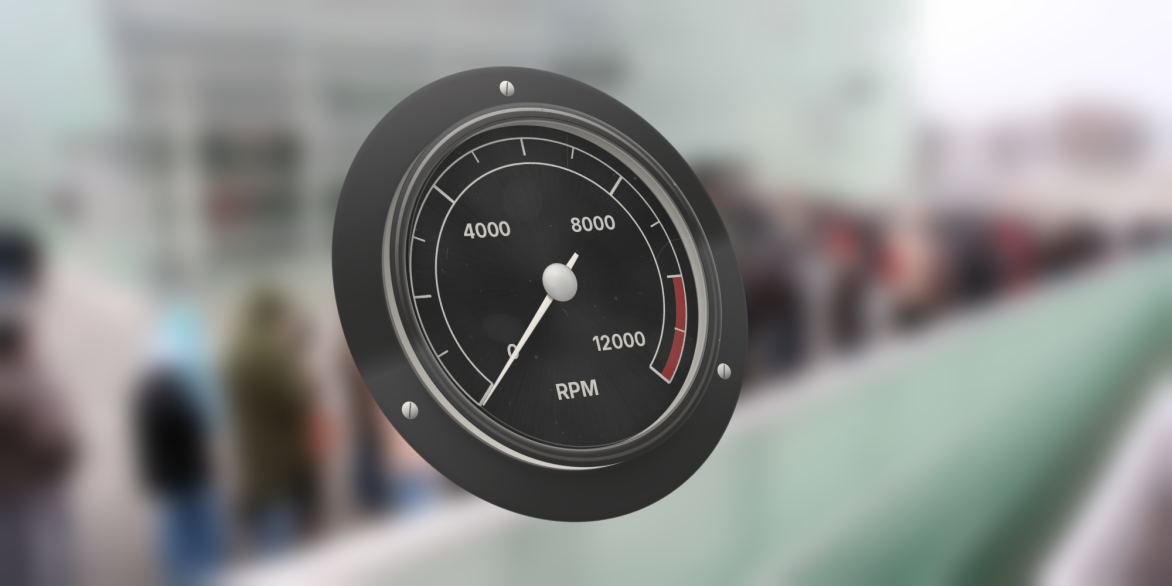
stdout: **0** rpm
